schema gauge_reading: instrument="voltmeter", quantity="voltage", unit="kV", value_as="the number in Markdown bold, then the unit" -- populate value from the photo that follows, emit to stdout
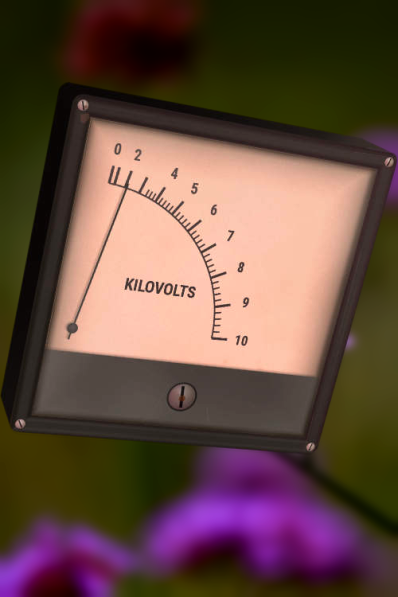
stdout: **2** kV
